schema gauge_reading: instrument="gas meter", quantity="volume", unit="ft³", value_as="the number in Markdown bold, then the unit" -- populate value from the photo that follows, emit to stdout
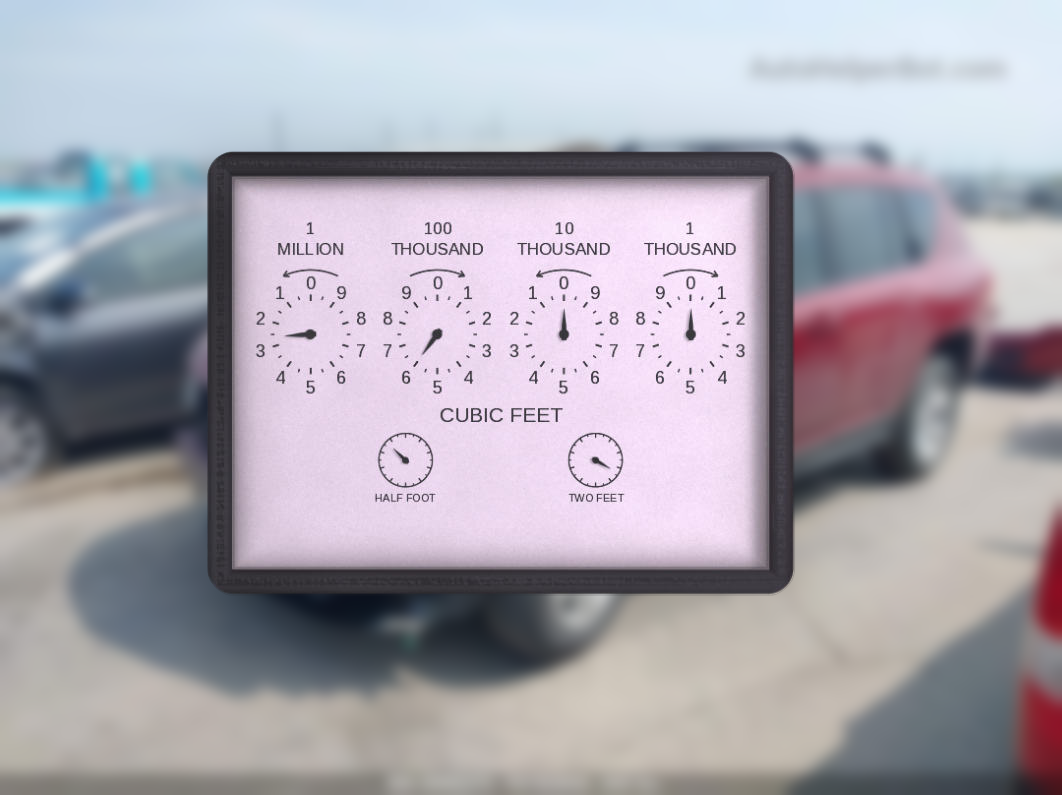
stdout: **260000** ft³
